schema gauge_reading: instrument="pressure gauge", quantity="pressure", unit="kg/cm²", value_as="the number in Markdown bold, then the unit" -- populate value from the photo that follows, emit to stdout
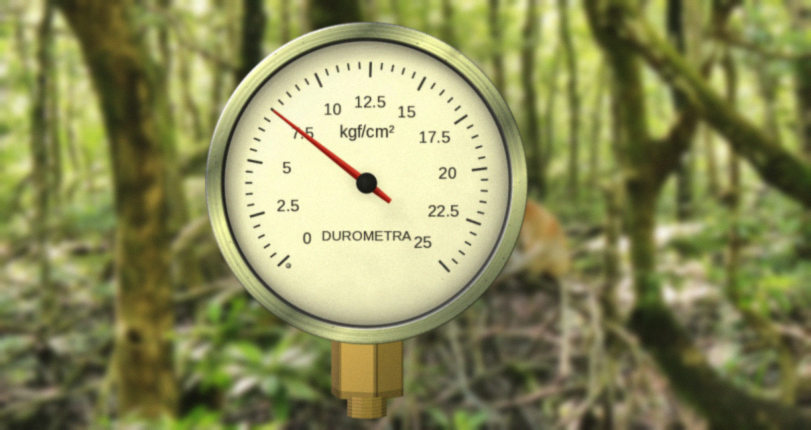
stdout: **7.5** kg/cm²
